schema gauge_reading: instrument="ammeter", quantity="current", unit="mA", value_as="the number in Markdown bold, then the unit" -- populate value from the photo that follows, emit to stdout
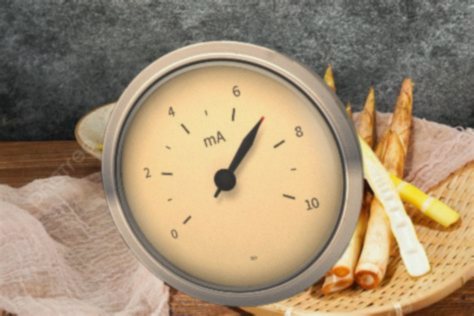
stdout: **7** mA
